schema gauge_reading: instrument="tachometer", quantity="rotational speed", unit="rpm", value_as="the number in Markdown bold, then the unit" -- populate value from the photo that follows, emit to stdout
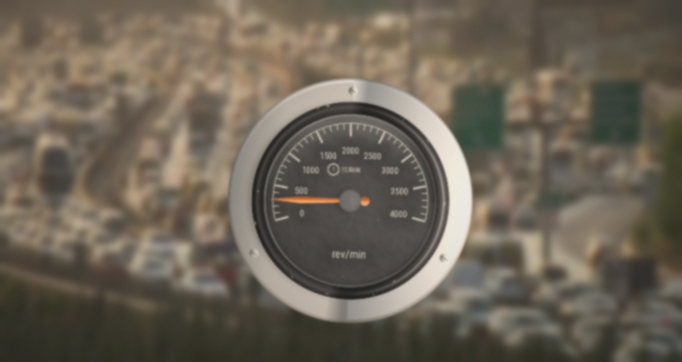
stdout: **300** rpm
